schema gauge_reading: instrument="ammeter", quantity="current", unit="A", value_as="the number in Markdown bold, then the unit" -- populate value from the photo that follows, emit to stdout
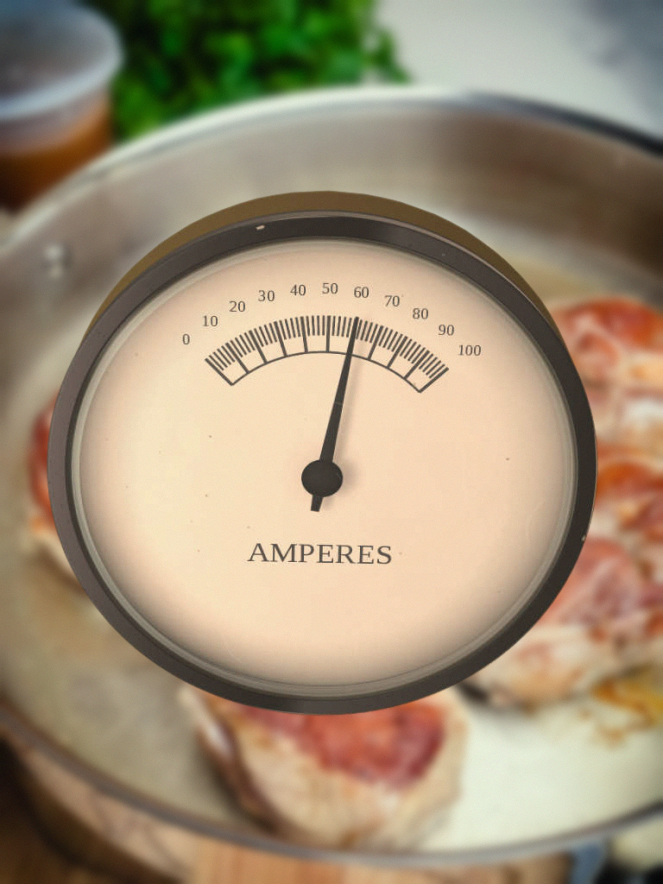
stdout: **60** A
